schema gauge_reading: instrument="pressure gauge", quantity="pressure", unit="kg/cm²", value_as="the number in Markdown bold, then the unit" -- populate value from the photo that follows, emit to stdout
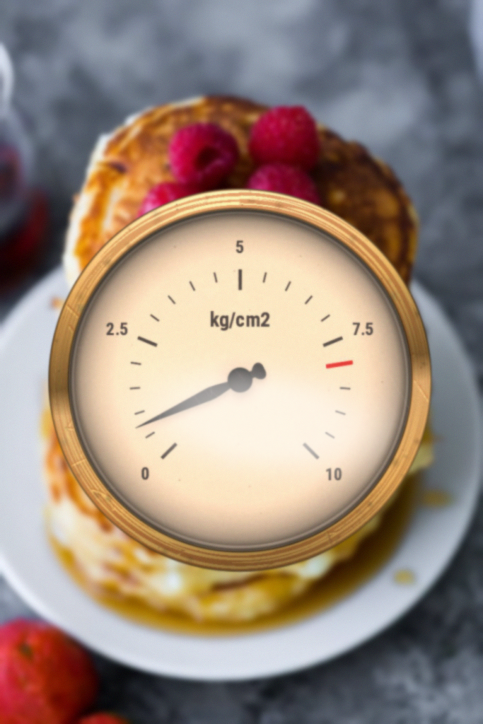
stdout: **0.75** kg/cm²
